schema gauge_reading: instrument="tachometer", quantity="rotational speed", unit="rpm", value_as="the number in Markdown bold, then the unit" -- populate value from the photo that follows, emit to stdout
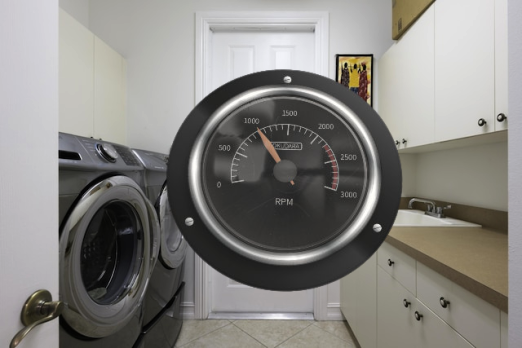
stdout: **1000** rpm
